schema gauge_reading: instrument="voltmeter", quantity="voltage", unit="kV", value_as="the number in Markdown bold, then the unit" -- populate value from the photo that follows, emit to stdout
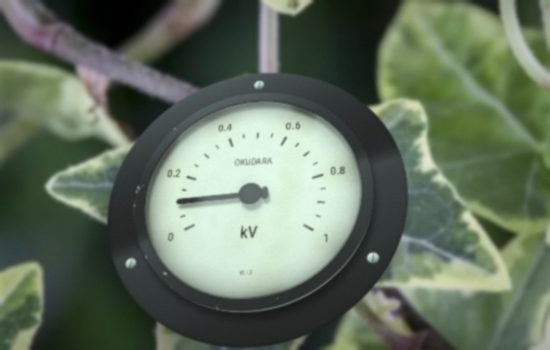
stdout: **0.1** kV
